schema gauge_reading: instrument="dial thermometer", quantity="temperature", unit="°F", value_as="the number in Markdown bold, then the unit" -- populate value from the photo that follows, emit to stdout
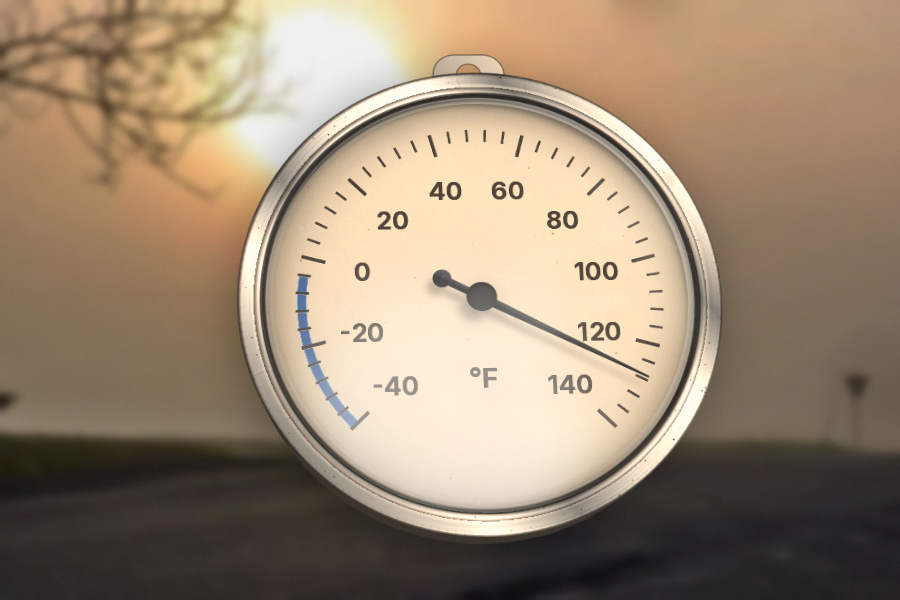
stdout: **128** °F
